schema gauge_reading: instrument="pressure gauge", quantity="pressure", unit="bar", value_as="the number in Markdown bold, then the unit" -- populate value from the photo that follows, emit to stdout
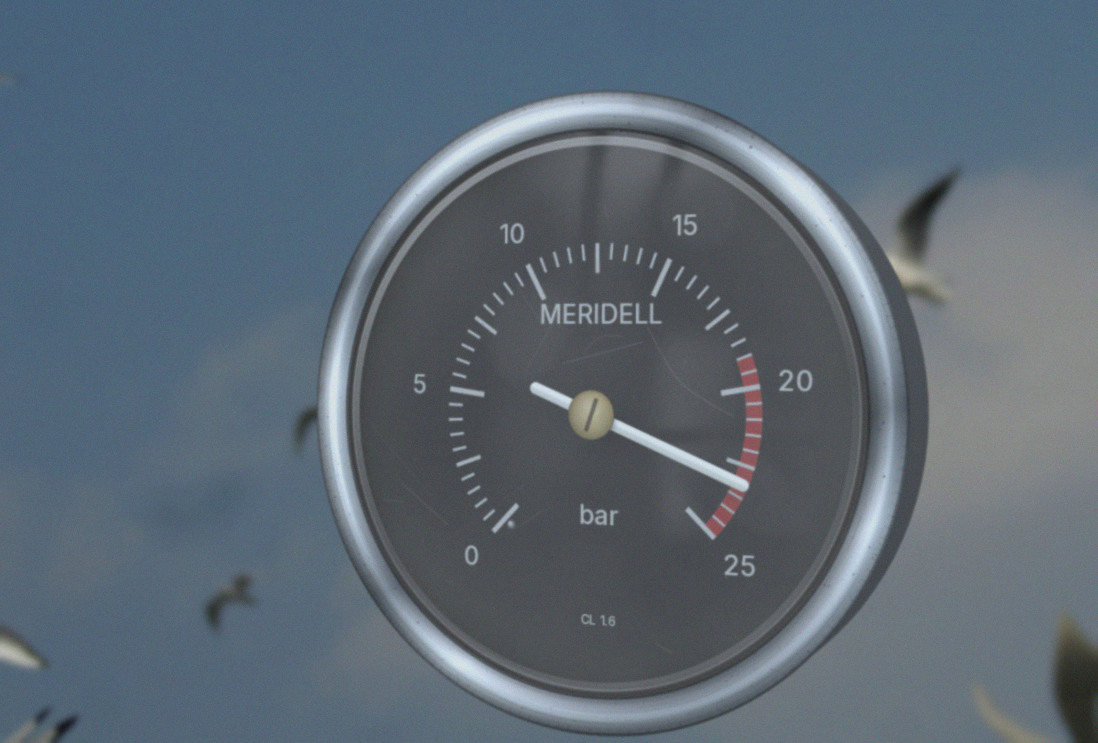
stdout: **23** bar
